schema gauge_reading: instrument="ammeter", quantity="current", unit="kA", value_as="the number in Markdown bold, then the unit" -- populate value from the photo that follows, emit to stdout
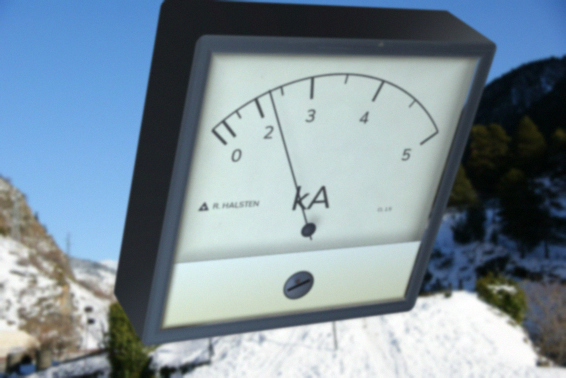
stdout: **2.25** kA
